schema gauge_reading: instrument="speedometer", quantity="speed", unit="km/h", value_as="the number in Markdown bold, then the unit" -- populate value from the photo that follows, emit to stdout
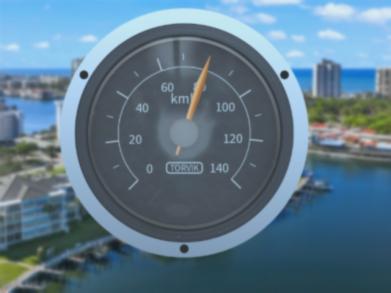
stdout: **80** km/h
